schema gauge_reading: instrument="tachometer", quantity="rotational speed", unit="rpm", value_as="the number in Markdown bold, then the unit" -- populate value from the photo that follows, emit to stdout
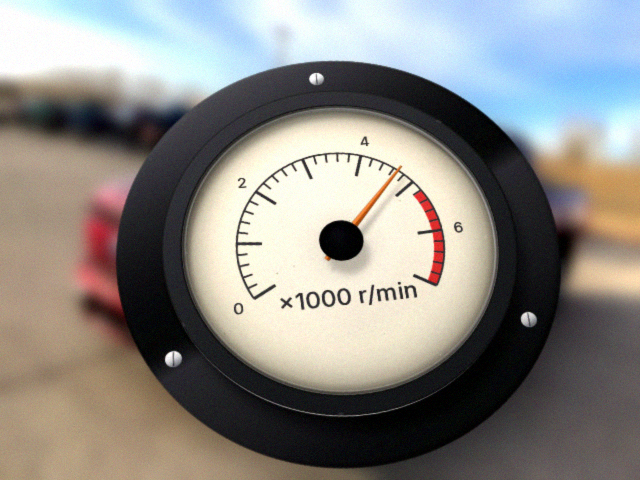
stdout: **4700** rpm
